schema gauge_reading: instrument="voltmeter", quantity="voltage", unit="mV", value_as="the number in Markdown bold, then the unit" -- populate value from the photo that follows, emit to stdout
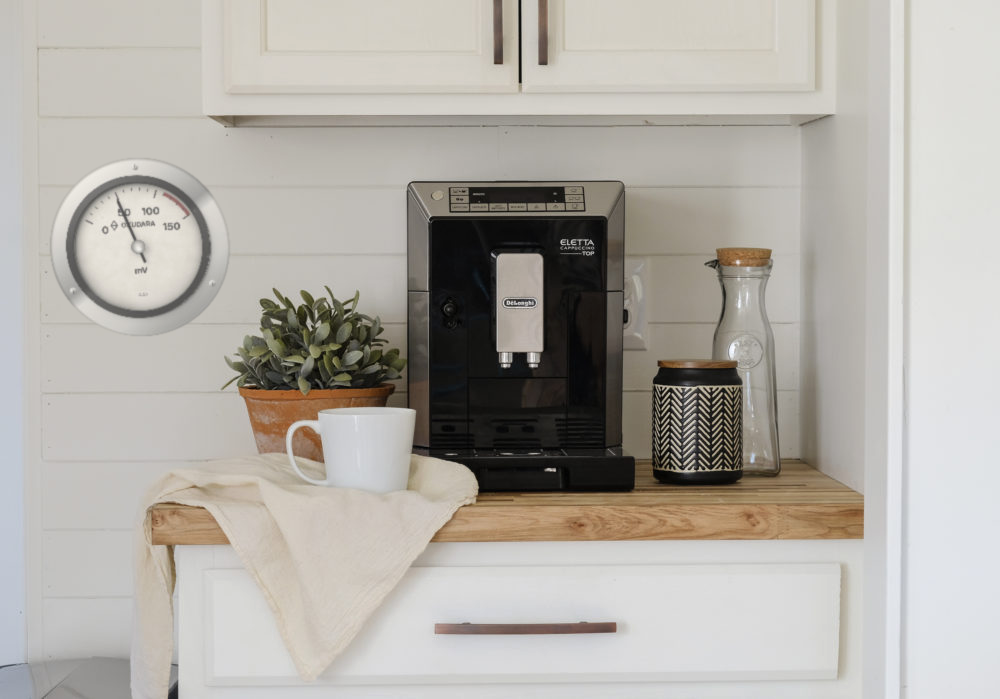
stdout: **50** mV
